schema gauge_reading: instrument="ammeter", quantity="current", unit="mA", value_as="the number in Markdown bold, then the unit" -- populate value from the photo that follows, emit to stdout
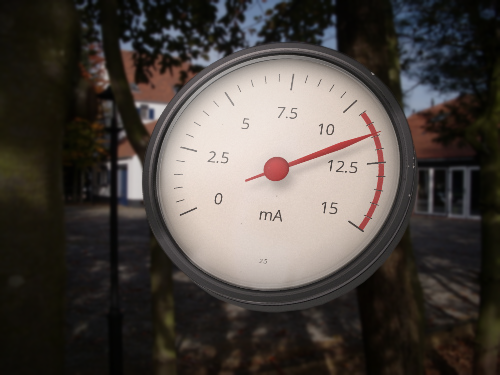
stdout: **11.5** mA
